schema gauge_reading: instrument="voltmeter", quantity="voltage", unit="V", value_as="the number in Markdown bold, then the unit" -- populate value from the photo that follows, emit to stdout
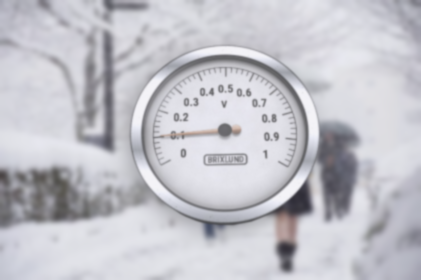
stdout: **0.1** V
